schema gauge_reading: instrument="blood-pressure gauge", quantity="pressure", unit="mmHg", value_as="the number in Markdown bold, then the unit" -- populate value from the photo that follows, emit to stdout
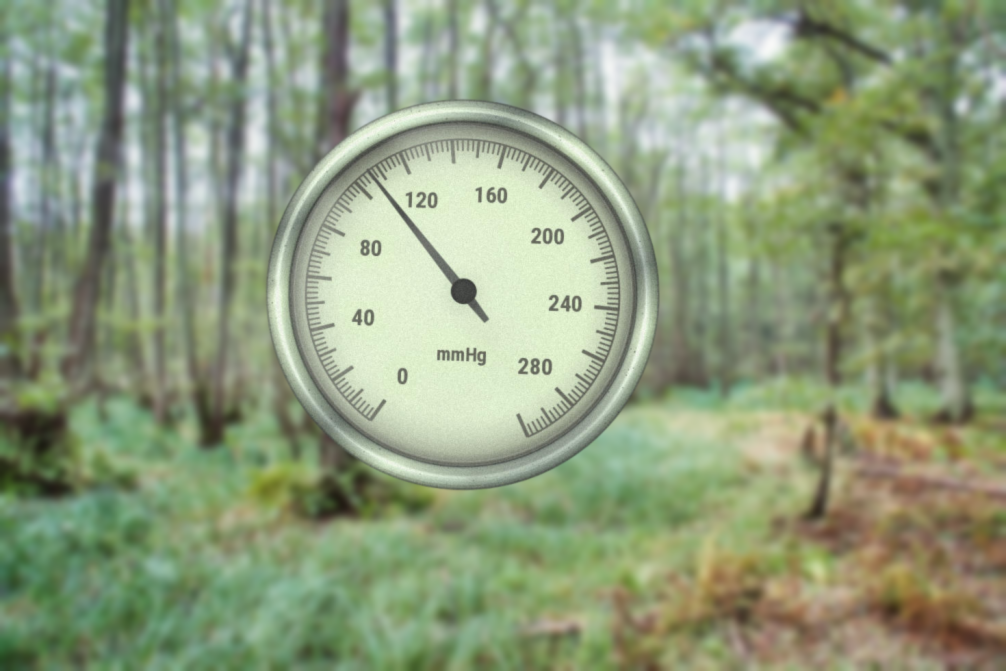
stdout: **106** mmHg
